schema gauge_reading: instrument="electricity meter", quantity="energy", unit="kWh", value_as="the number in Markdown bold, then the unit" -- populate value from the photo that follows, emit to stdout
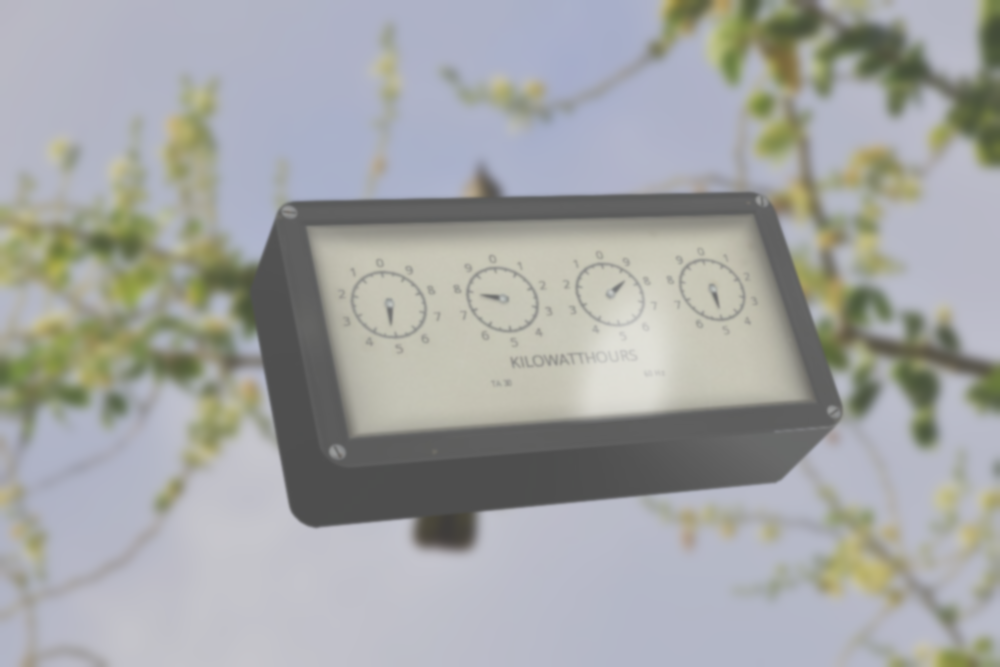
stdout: **4785** kWh
